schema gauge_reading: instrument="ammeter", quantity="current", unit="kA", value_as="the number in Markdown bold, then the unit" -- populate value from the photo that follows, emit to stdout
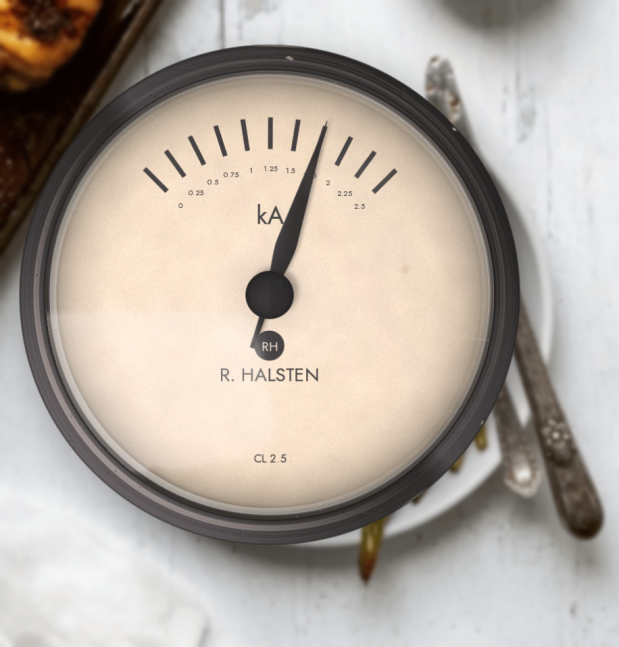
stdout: **1.75** kA
